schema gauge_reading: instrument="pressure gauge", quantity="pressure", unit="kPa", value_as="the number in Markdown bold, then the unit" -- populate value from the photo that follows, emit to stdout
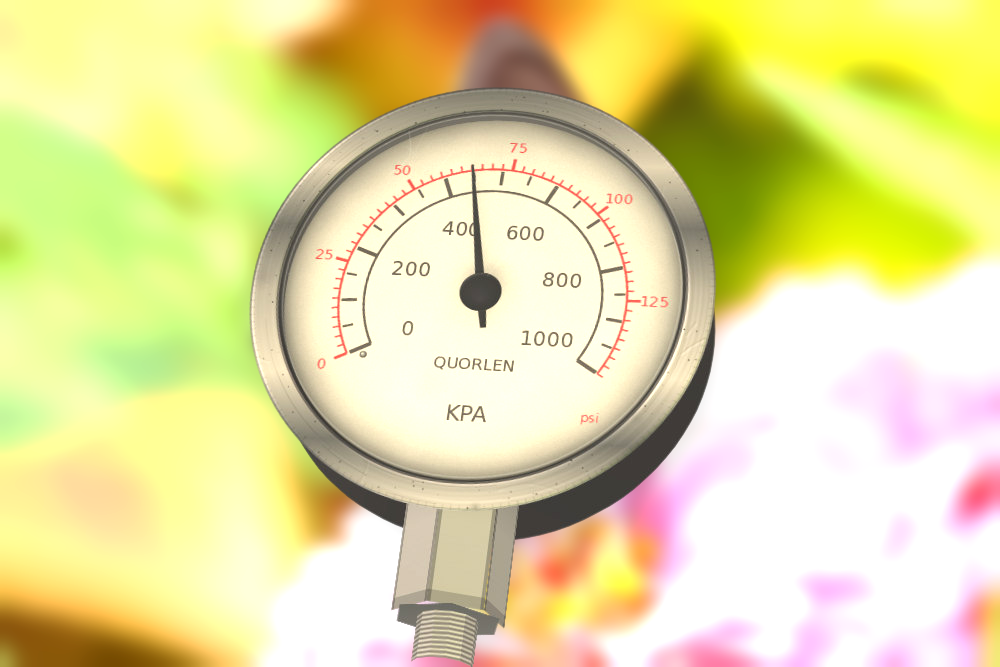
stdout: **450** kPa
